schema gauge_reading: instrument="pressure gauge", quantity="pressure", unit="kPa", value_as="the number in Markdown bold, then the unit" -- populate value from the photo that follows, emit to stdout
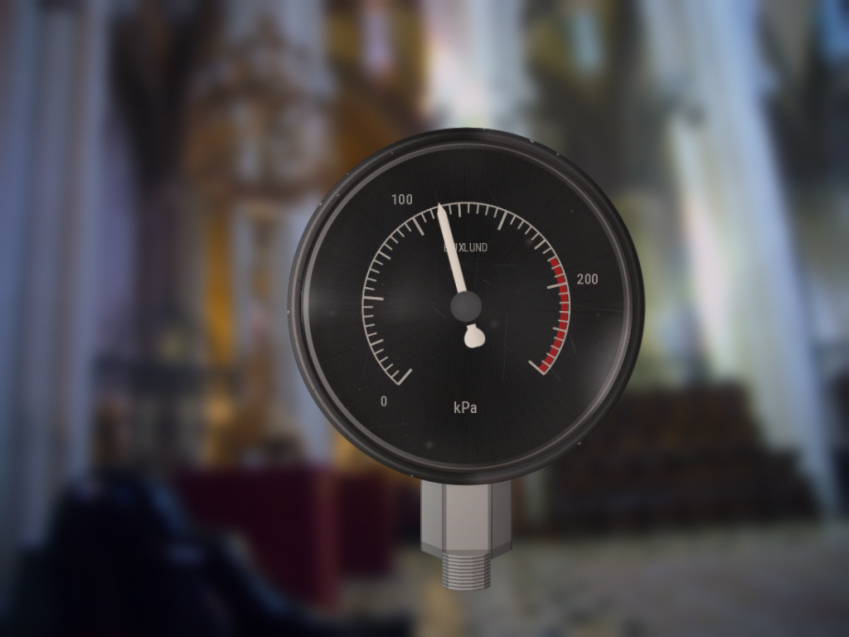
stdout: **115** kPa
